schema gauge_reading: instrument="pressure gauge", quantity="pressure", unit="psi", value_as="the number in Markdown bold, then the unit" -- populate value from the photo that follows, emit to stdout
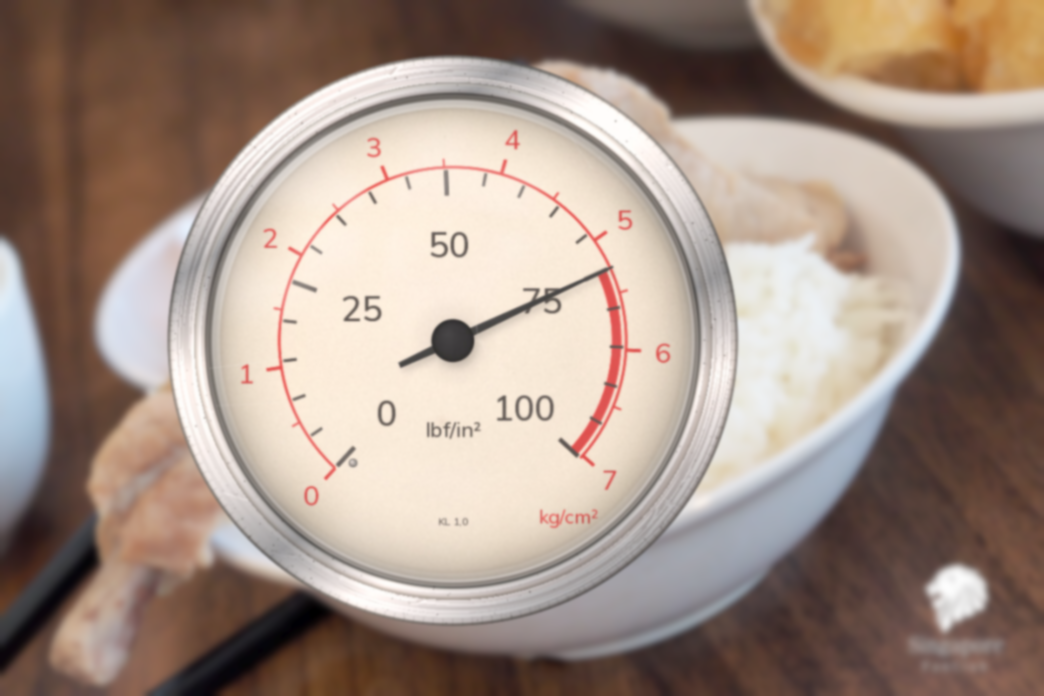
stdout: **75** psi
